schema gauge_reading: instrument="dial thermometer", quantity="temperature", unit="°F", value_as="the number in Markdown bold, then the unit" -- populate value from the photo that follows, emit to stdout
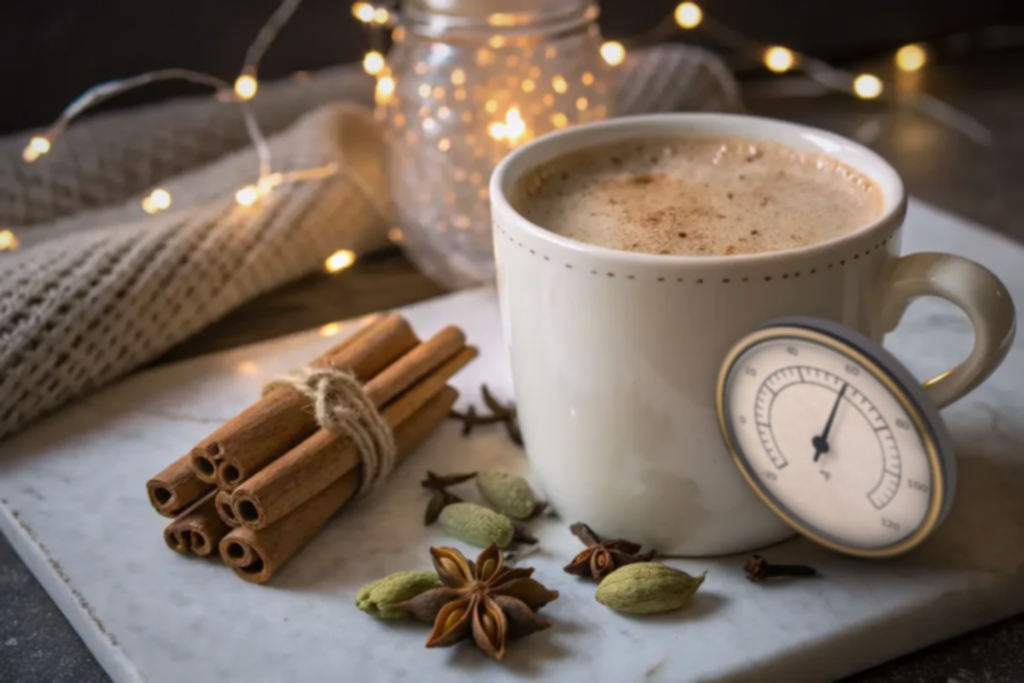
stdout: **60** °F
